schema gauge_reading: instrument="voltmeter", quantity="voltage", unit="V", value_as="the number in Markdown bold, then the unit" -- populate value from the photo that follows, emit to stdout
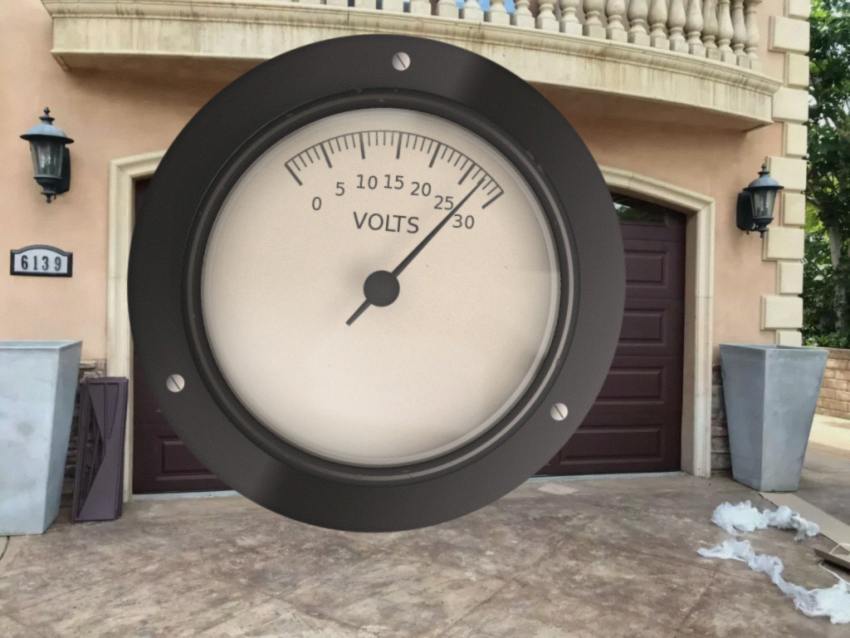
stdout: **27** V
